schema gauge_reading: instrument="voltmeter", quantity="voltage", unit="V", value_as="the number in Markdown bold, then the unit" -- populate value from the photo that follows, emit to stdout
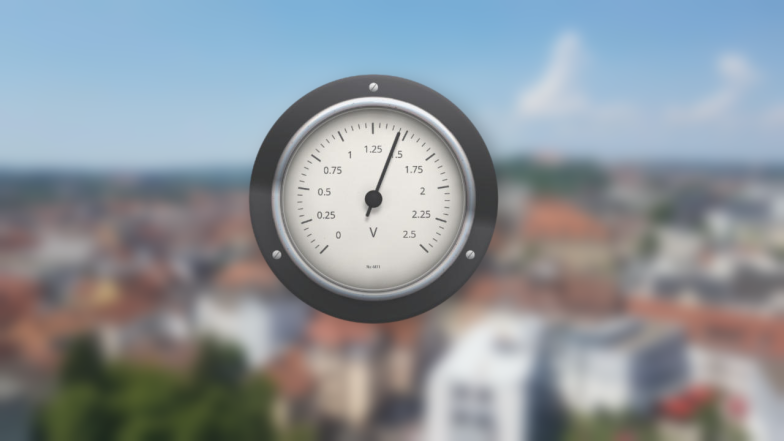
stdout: **1.45** V
